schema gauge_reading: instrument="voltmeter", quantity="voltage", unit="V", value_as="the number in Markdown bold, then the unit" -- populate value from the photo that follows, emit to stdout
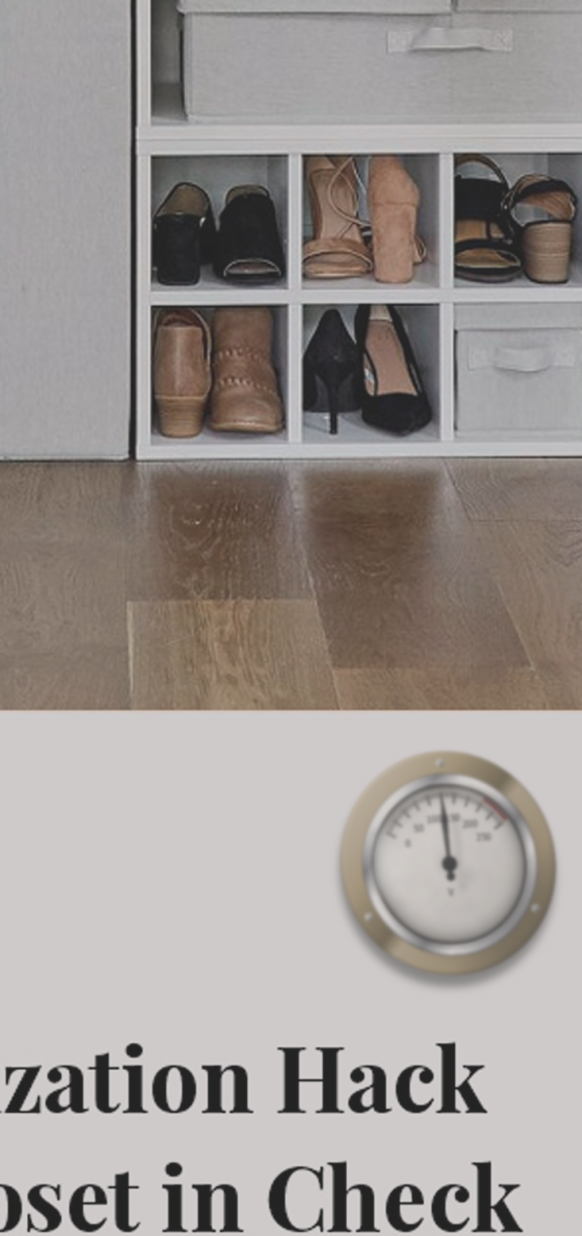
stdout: **125** V
